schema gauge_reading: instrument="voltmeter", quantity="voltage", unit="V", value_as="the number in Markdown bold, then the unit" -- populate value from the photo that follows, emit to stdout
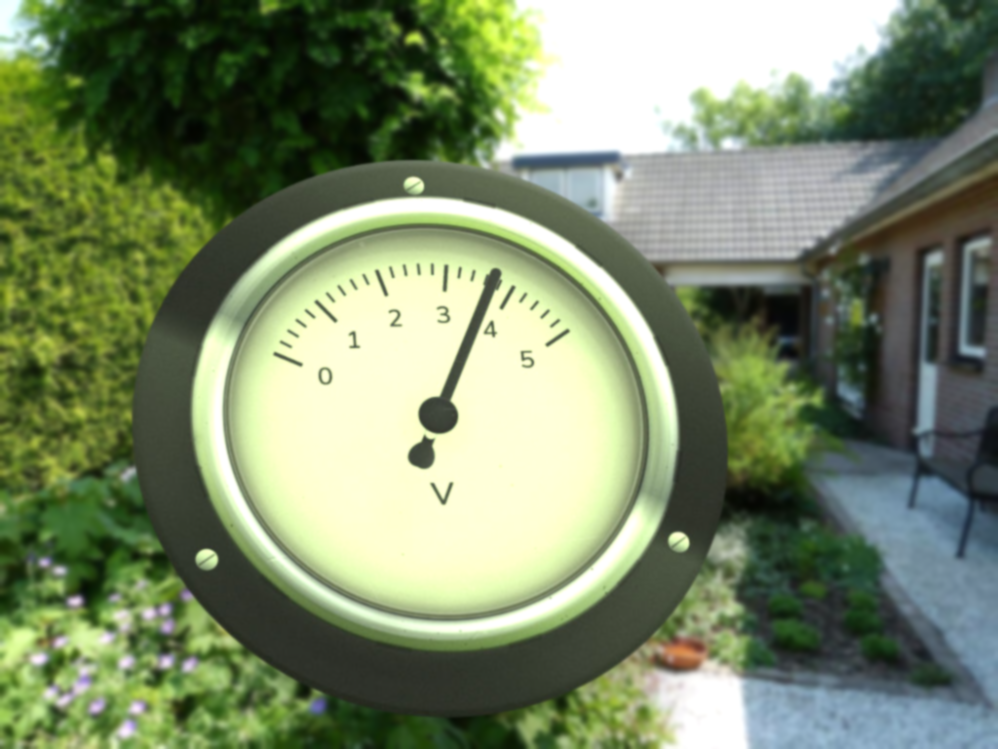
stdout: **3.7** V
